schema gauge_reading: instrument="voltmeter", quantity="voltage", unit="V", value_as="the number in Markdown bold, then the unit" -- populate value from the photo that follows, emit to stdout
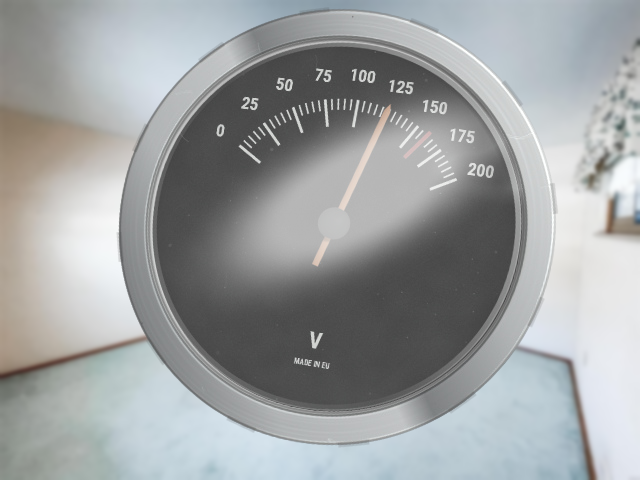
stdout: **125** V
